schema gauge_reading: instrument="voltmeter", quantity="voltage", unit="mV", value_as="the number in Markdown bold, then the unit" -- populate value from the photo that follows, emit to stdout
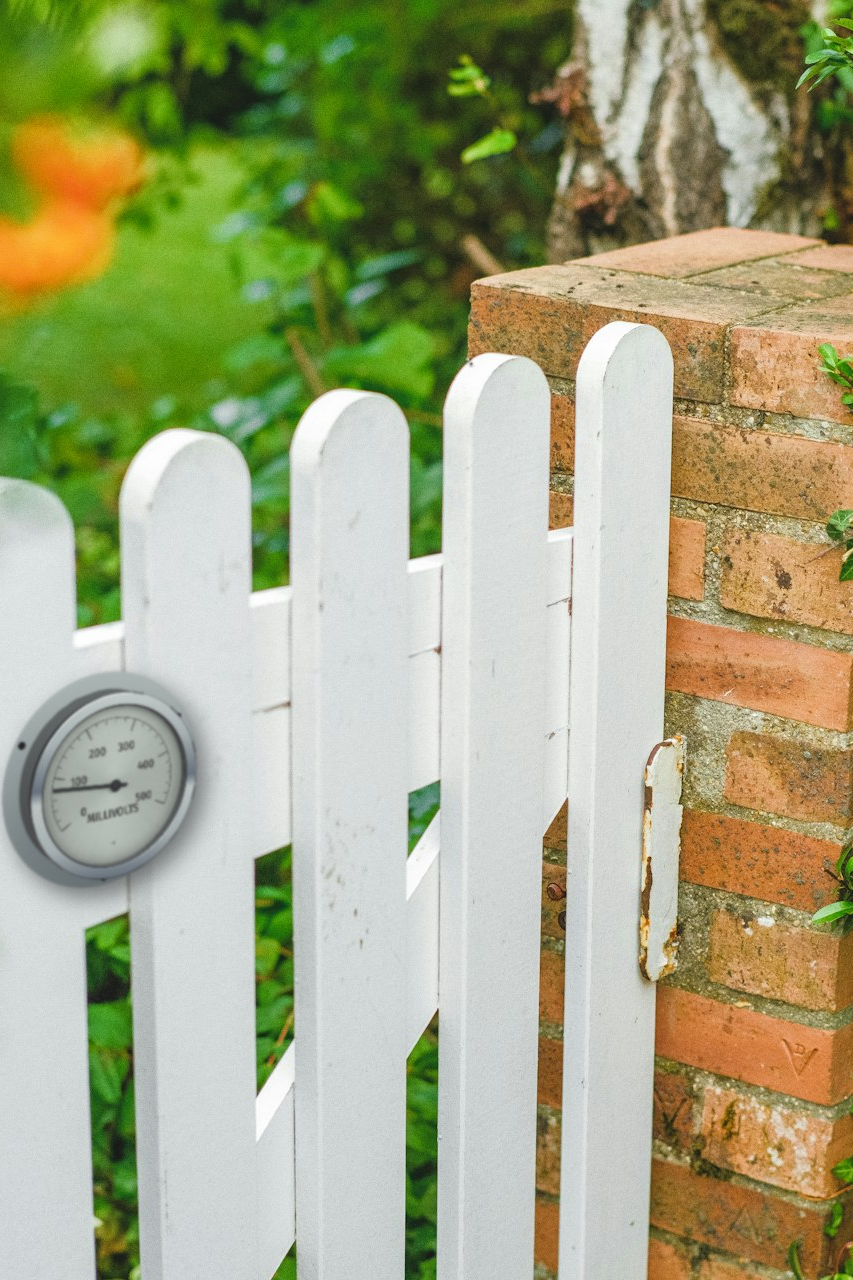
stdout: **80** mV
